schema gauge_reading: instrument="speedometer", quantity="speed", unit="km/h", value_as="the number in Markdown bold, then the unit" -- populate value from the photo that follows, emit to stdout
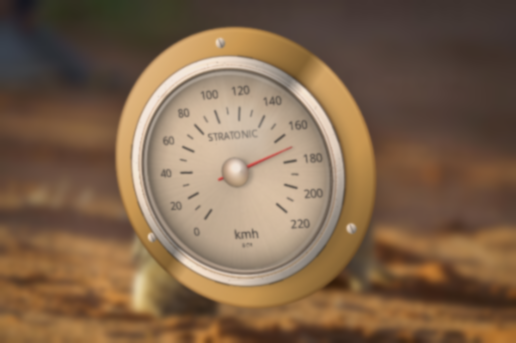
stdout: **170** km/h
